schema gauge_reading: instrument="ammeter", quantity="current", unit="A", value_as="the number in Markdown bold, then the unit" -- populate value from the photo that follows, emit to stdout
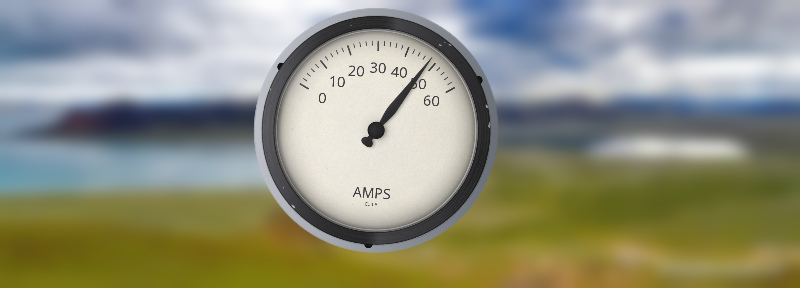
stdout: **48** A
